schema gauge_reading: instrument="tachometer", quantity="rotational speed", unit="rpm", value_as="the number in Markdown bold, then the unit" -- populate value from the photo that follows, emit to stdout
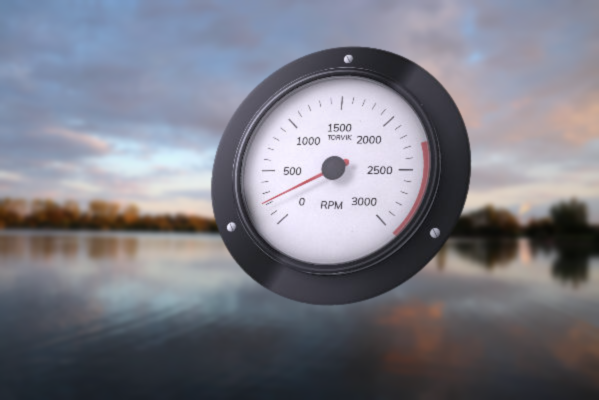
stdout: **200** rpm
